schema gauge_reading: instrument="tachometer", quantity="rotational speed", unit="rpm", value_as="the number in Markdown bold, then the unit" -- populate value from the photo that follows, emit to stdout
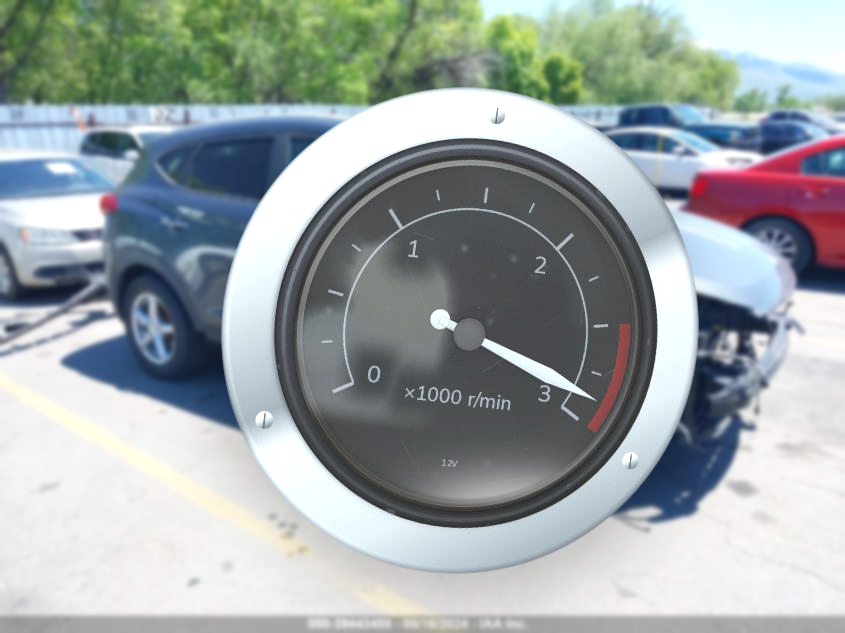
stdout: **2875** rpm
